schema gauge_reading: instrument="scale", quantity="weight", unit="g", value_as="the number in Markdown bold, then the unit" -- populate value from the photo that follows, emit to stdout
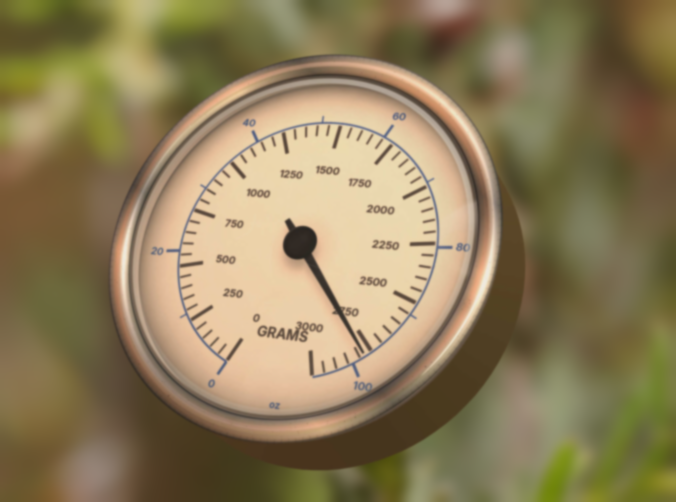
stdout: **2775** g
